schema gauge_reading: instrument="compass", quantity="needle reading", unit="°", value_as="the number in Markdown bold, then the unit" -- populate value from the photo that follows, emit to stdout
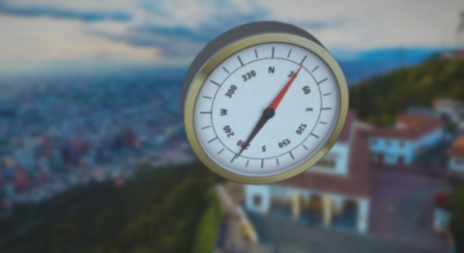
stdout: **30** °
